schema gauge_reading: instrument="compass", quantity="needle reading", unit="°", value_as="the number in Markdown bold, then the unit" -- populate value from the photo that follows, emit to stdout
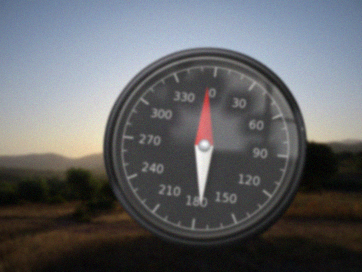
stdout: **355** °
